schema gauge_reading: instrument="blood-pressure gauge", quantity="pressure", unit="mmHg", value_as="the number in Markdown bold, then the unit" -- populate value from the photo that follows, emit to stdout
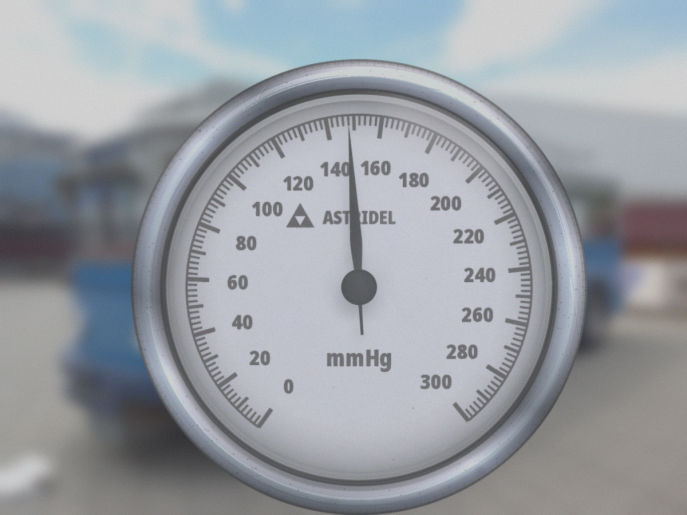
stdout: **148** mmHg
